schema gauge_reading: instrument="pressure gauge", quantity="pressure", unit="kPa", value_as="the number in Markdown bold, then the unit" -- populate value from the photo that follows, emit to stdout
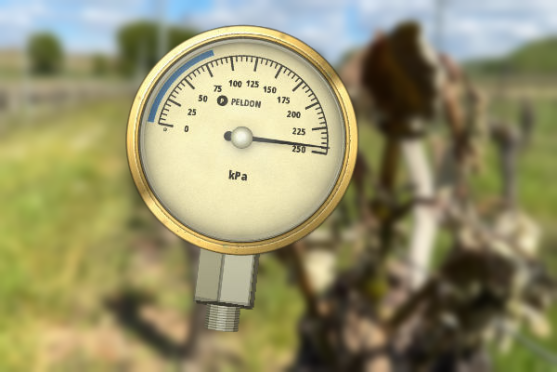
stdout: **245** kPa
